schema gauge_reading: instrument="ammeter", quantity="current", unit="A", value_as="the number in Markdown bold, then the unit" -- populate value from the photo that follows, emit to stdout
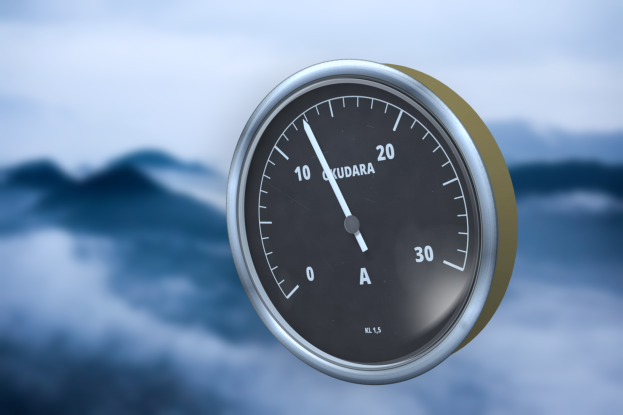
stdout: **13** A
